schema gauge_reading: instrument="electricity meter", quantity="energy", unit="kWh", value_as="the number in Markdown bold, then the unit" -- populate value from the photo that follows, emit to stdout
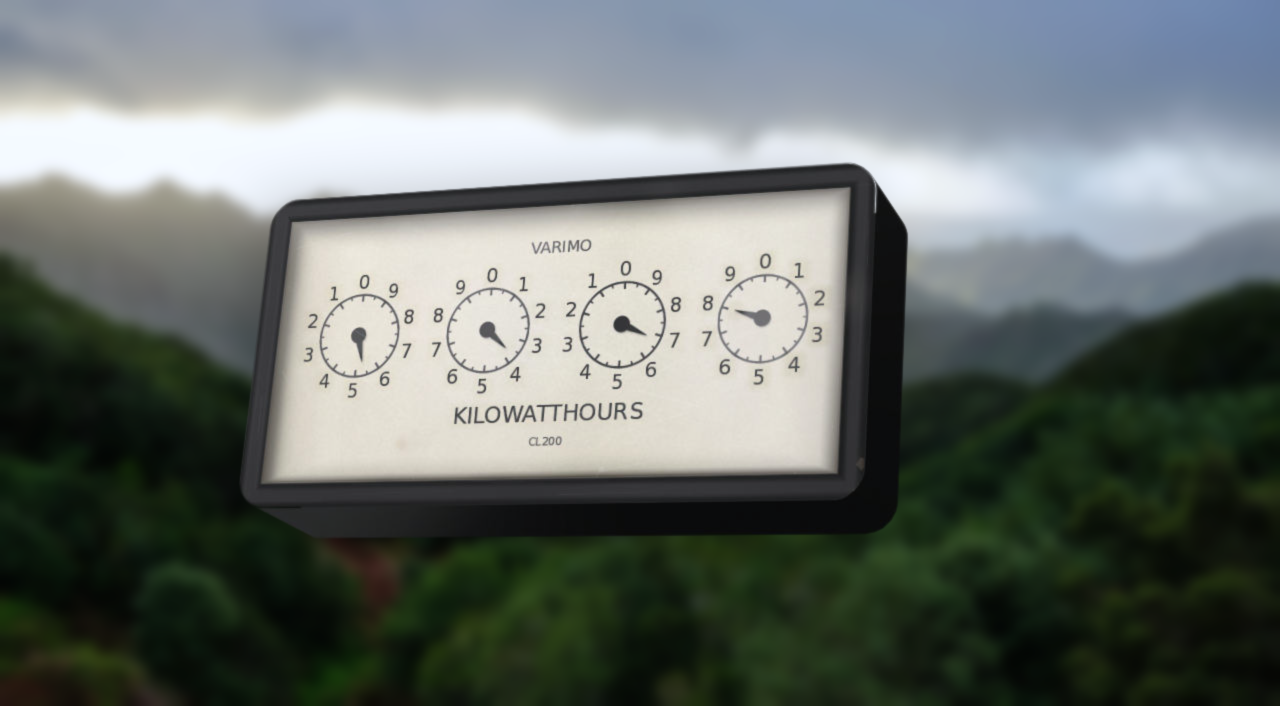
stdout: **5368** kWh
